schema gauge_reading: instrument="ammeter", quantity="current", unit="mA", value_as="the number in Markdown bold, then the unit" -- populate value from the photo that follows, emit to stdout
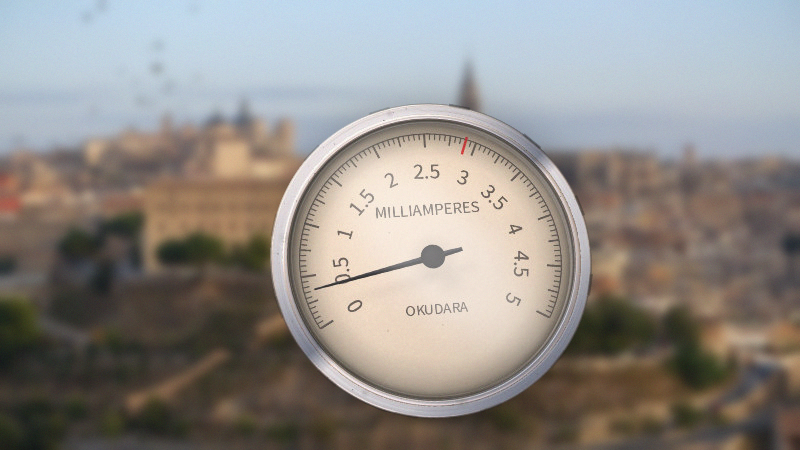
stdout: **0.35** mA
